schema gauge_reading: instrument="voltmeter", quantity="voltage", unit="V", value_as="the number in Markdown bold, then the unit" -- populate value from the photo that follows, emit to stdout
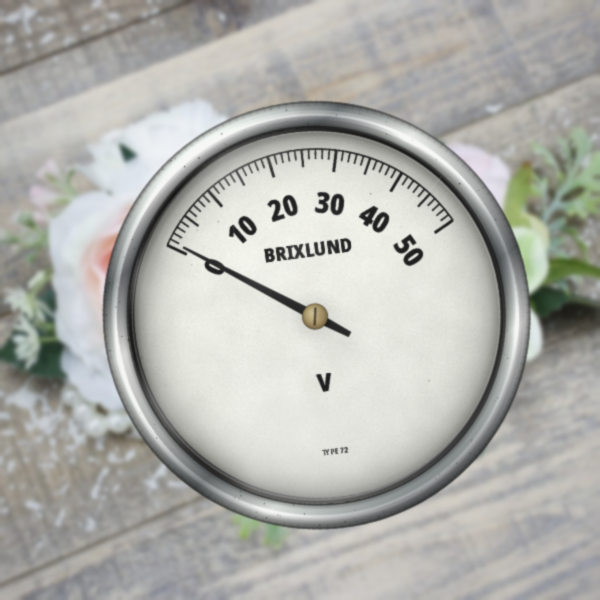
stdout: **1** V
